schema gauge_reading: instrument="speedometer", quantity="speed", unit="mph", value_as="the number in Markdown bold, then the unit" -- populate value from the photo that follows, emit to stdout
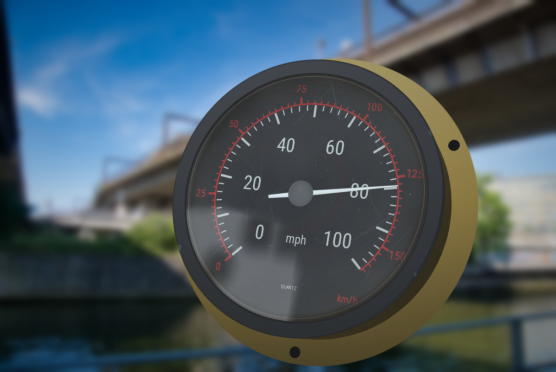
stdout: **80** mph
